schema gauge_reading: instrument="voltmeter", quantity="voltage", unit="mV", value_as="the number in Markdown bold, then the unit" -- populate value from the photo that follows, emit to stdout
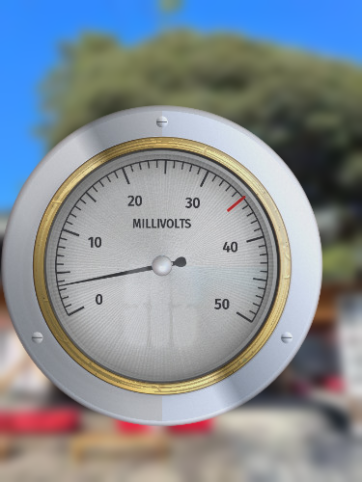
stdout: **3.5** mV
